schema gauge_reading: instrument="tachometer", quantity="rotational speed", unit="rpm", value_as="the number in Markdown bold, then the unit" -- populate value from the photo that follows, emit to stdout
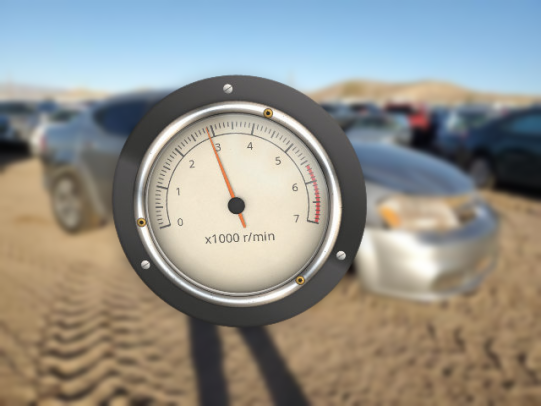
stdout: **2900** rpm
